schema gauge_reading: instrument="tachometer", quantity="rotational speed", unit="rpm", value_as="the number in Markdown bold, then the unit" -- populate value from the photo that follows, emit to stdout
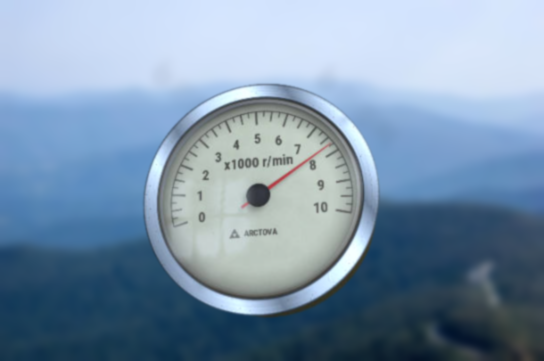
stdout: **7750** rpm
